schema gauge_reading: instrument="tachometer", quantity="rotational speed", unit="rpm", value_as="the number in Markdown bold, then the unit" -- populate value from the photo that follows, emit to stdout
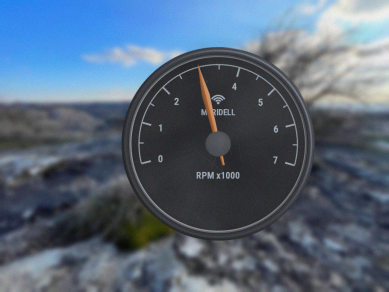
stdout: **3000** rpm
